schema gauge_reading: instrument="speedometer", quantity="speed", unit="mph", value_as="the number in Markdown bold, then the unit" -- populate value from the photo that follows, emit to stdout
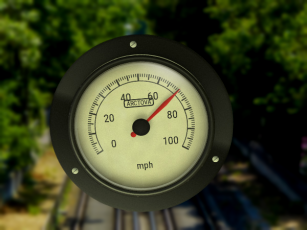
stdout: **70** mph
